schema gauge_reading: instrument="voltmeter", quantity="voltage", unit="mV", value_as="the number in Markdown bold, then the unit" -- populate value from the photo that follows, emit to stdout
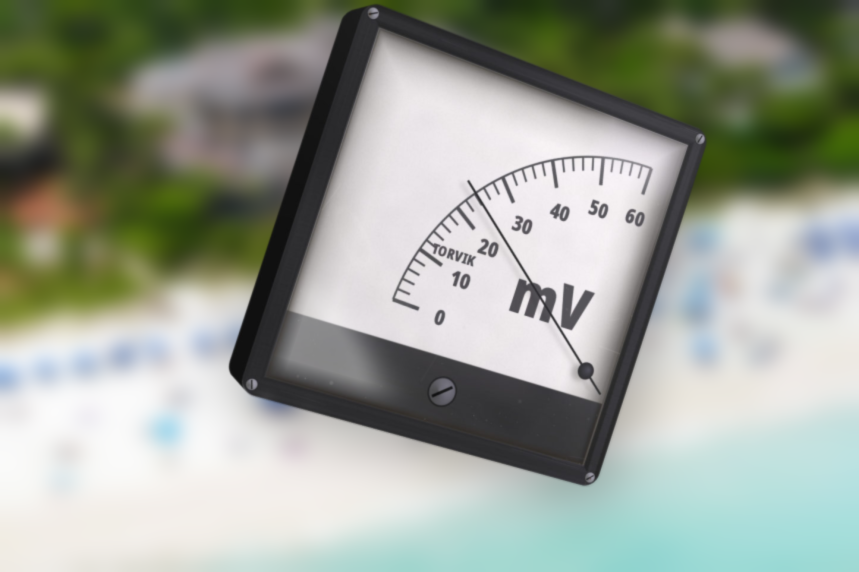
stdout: **24** mV
